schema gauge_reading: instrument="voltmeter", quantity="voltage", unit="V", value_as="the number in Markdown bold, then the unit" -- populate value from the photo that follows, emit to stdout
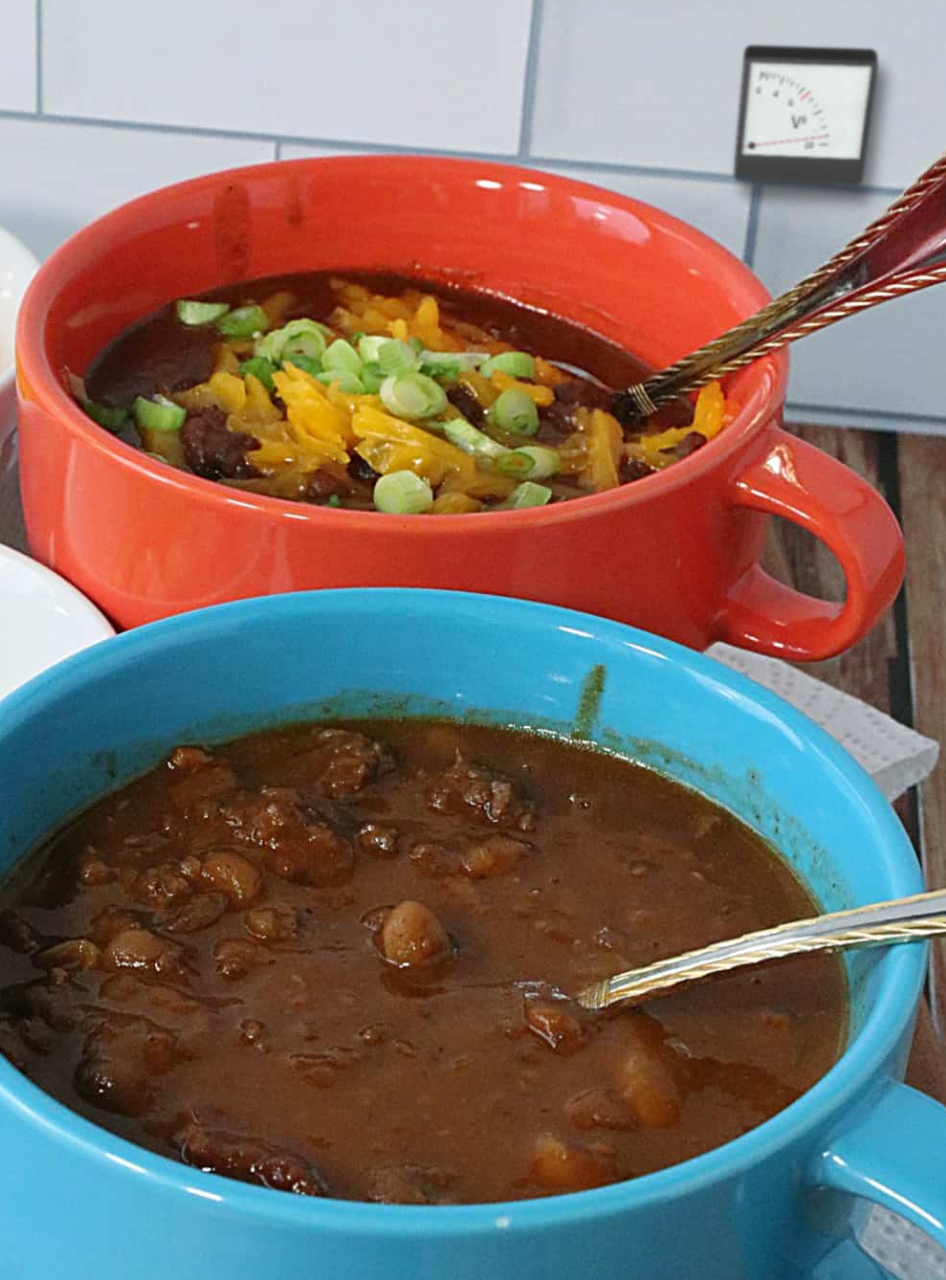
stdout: **9.5** V
